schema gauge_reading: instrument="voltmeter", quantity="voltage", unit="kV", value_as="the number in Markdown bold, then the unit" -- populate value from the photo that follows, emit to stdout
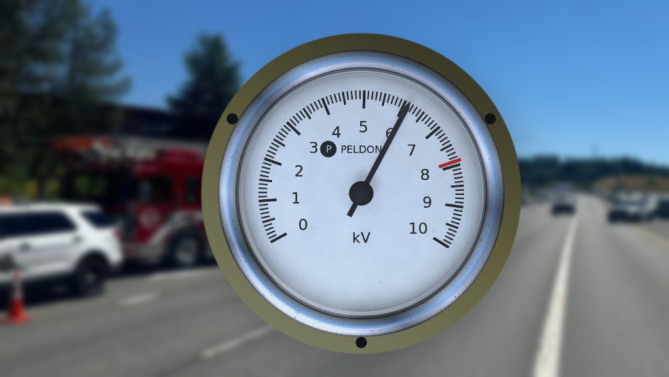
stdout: **6.1** kV
